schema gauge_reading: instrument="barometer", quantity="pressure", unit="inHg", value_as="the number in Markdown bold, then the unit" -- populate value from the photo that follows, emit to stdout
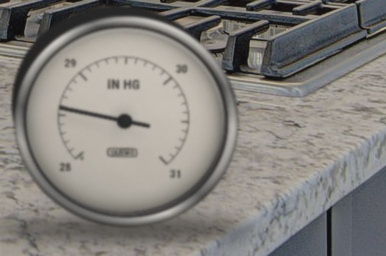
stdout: **28.6** inHg
